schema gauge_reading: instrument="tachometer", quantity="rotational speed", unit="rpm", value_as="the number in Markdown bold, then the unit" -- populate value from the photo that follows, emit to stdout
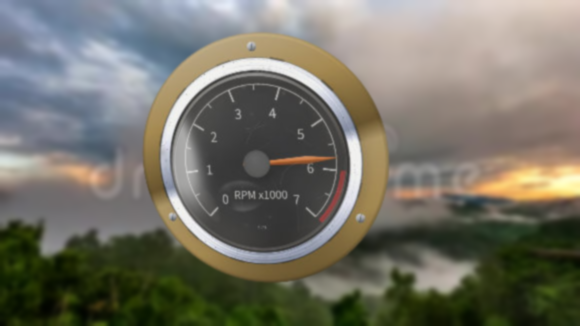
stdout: **5750** rpm
